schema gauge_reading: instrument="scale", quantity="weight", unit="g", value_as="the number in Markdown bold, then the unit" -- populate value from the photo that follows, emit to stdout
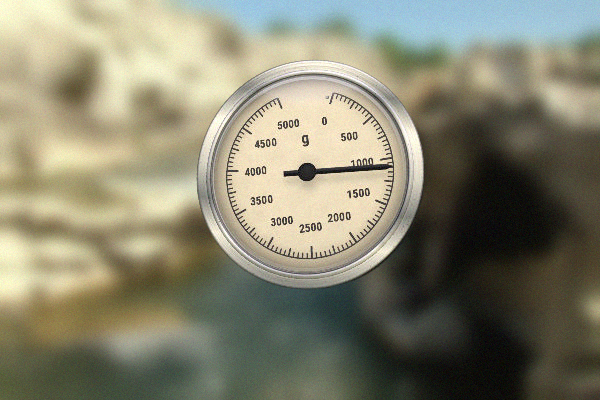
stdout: **1100** g
